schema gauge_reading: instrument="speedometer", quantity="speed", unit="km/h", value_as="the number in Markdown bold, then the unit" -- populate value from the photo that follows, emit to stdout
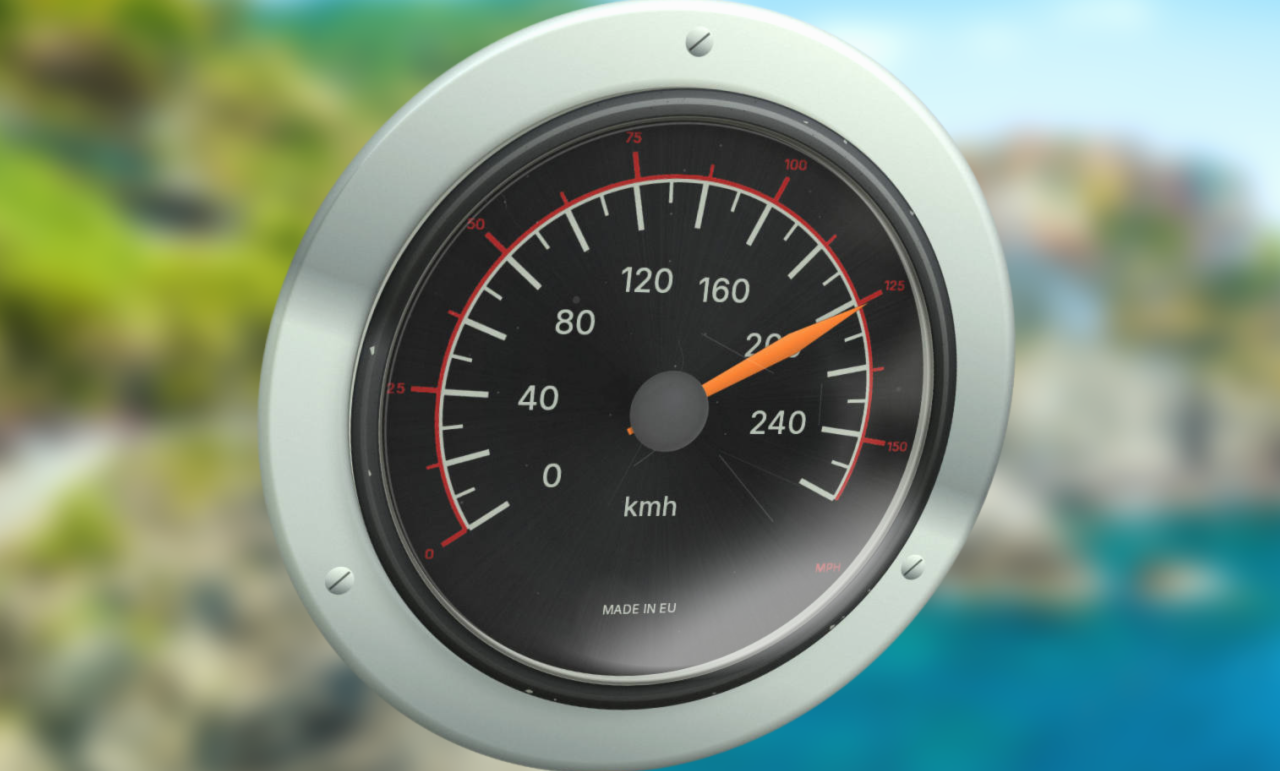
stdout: **200** km/h
